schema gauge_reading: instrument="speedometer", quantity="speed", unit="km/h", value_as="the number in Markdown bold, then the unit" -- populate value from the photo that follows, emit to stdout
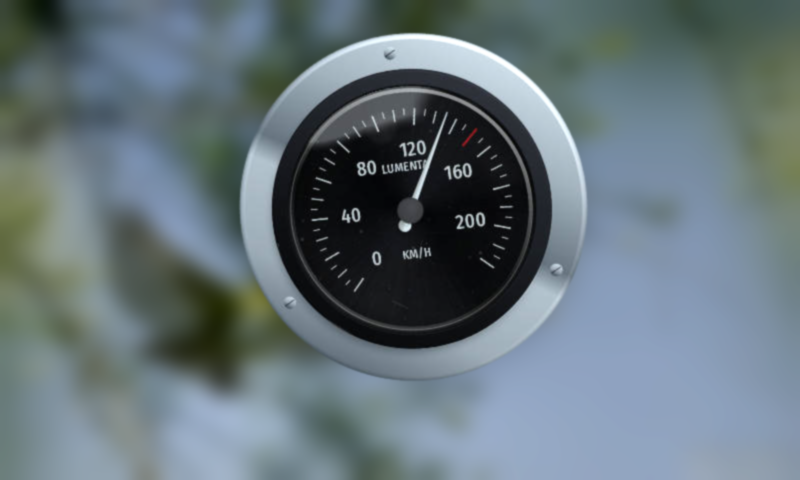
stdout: **135** km/h
